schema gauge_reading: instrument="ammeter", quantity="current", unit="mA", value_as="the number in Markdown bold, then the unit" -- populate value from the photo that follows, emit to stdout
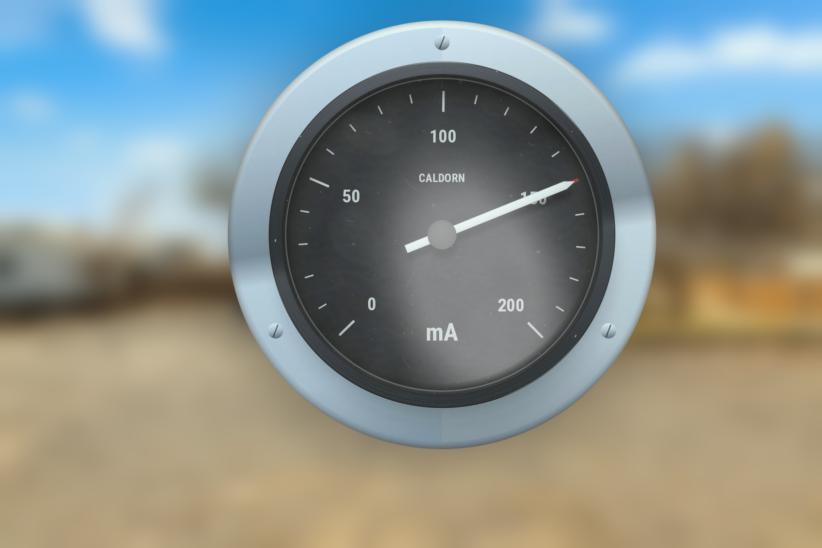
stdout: **150** mA
